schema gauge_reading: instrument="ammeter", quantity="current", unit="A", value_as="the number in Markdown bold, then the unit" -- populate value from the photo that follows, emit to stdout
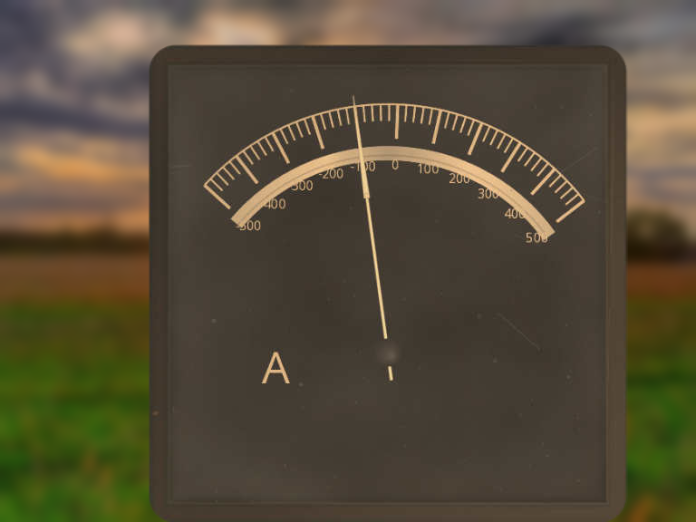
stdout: **-100** A
